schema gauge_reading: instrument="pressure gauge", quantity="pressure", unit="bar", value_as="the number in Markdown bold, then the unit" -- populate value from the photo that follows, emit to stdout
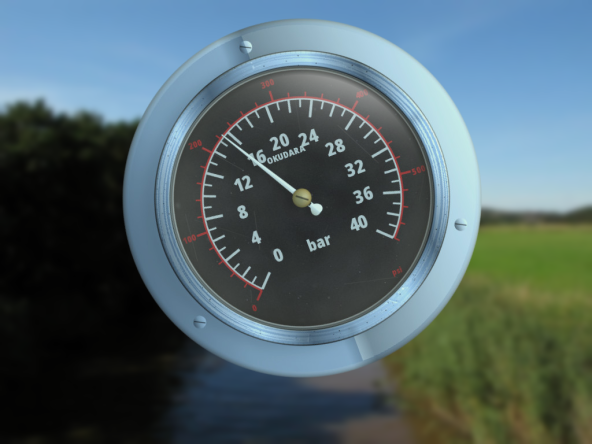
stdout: **15.5** bar
